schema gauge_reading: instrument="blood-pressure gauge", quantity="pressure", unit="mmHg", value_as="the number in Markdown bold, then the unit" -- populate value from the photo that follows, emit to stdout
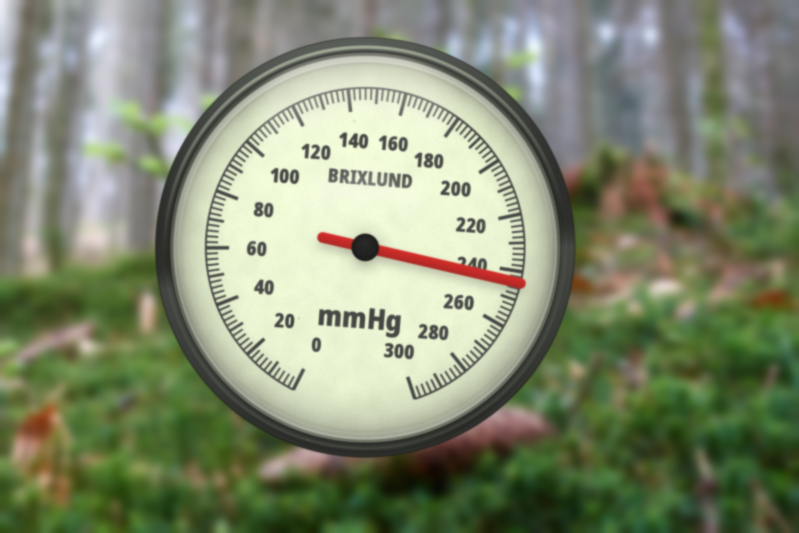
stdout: **244** mmHg
